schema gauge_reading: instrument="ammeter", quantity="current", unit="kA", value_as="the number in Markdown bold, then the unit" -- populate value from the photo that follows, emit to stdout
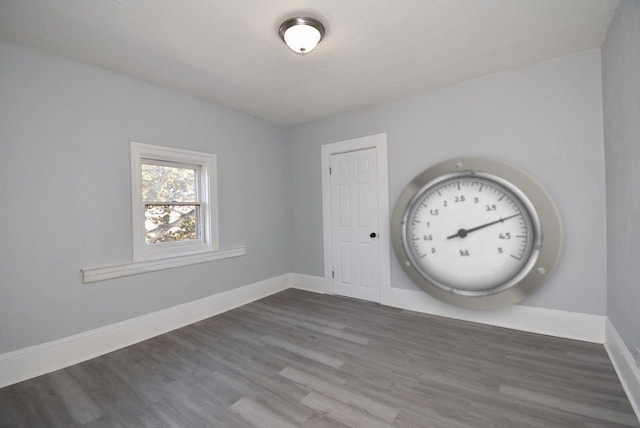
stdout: **4** kA
